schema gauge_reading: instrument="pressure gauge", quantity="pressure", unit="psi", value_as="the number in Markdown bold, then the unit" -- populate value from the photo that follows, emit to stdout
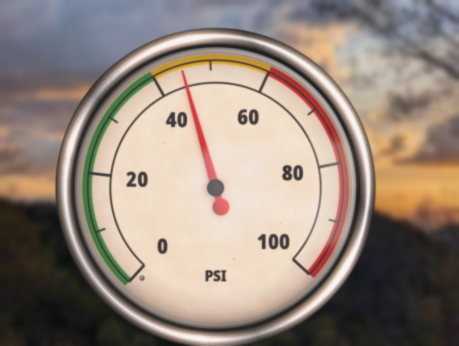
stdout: **45** psi
